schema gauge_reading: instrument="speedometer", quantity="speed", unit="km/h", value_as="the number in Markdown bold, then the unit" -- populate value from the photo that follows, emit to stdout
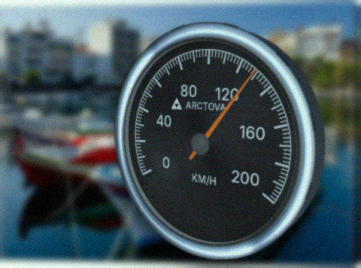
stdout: **130** km/h
